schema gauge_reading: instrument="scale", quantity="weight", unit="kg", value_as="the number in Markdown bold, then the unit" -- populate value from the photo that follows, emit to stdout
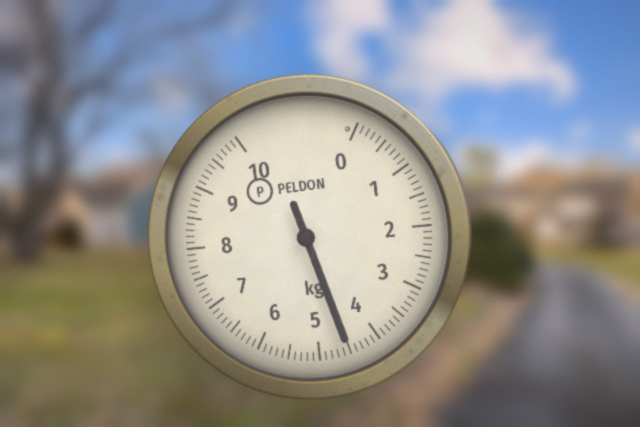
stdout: **4.5** kg
